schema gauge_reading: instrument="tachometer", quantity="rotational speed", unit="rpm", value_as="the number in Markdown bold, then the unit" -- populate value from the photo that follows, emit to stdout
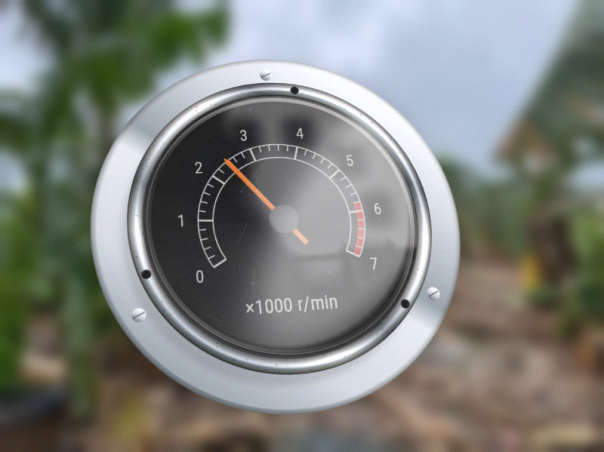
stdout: **2400** rpm
